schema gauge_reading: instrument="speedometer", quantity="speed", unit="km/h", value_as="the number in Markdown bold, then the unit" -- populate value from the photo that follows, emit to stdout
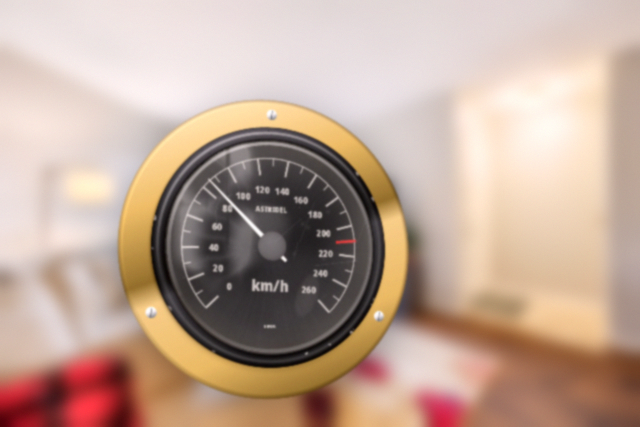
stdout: **85** km/h
